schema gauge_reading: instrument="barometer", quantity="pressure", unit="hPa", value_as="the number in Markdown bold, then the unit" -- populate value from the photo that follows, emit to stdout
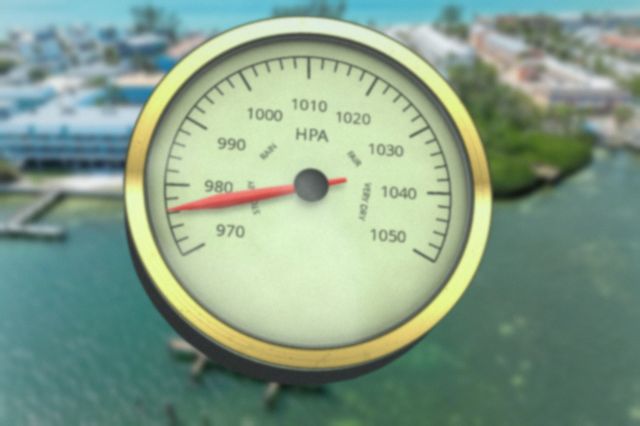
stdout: **976** hPa
